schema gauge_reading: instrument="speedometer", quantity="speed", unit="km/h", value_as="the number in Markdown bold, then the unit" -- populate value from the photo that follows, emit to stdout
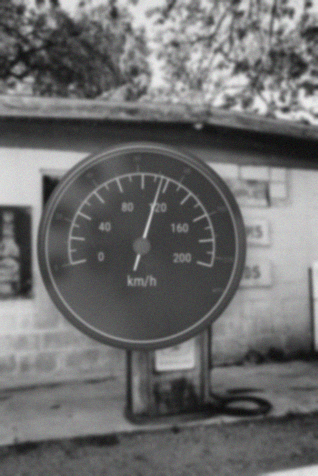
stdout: **115** km/h
